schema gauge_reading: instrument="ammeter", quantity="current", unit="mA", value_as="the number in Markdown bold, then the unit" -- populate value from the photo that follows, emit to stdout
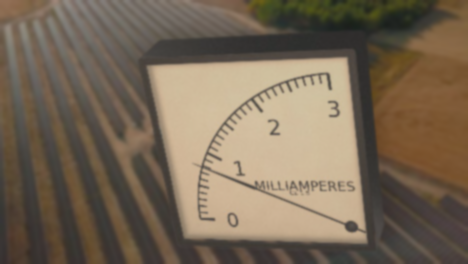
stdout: **0.8** mA
